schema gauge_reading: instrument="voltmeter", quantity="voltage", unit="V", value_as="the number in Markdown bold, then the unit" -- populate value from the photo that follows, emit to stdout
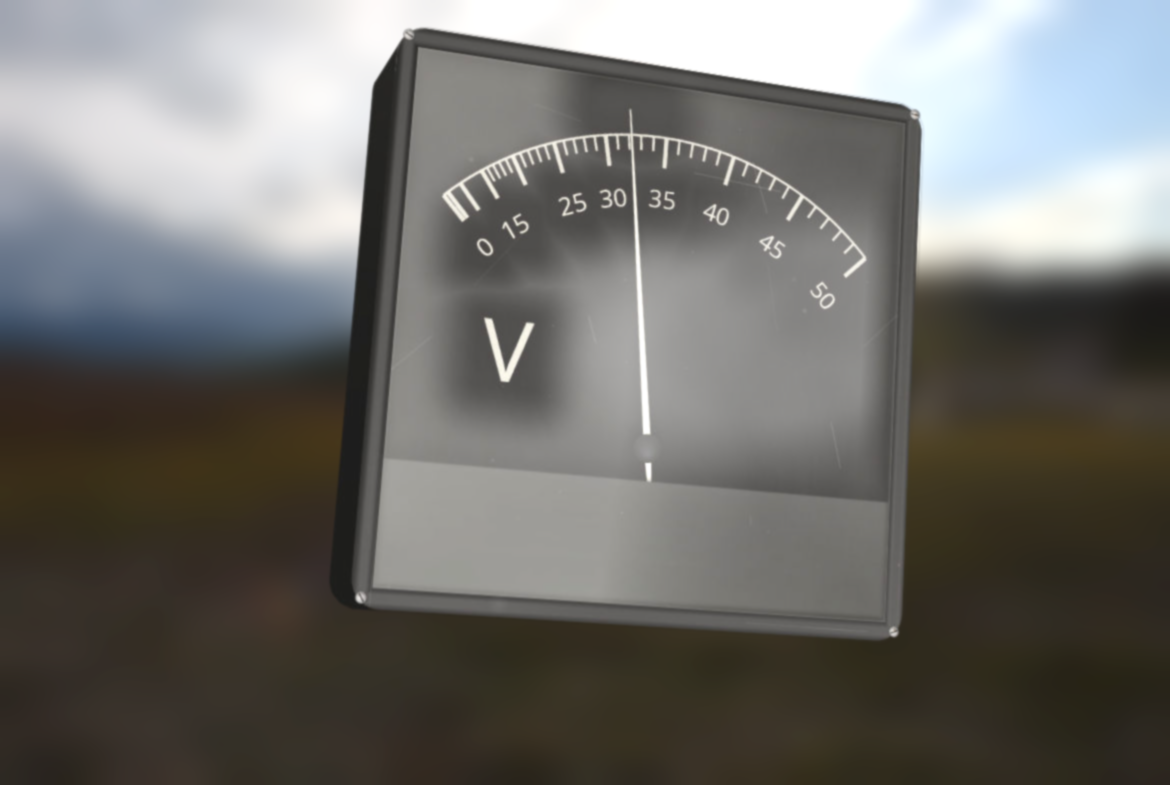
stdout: **32** V
